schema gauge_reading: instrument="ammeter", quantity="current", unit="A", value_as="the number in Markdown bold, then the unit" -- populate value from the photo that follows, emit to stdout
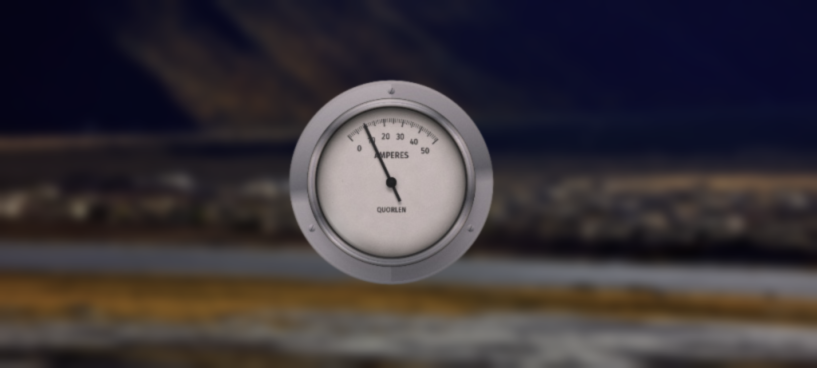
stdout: **10** A
